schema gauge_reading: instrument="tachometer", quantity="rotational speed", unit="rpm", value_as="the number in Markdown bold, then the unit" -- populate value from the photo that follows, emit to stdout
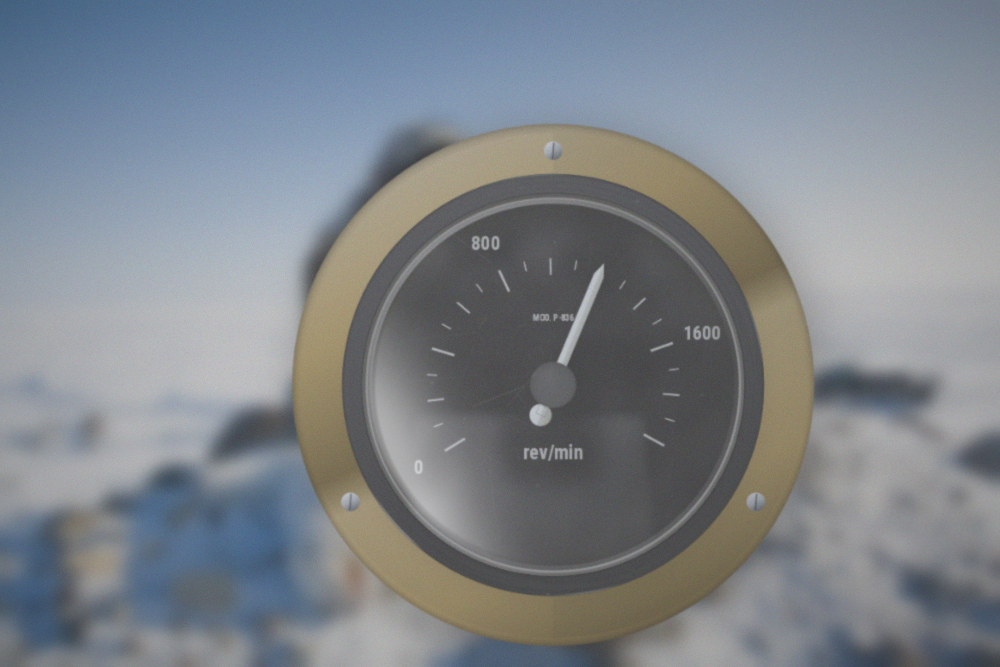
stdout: **1200** rpm
